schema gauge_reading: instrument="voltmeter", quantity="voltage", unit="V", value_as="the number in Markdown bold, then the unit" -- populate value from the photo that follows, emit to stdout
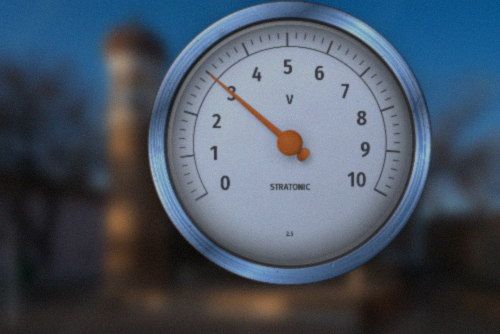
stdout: **3** V
